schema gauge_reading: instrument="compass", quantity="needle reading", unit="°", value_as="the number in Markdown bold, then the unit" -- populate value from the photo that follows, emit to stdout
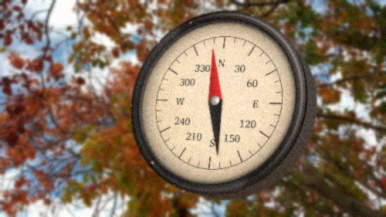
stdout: **350** °
